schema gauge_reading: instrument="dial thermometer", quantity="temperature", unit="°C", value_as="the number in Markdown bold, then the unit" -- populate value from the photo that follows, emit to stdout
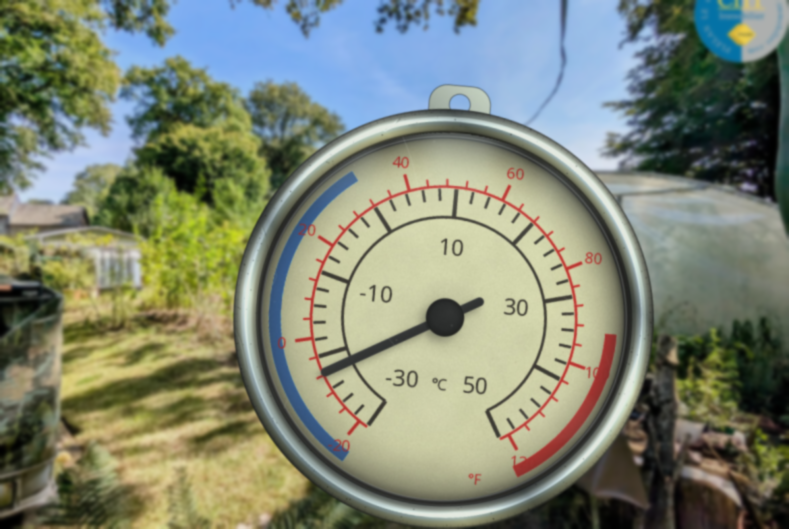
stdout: **-22** °C
